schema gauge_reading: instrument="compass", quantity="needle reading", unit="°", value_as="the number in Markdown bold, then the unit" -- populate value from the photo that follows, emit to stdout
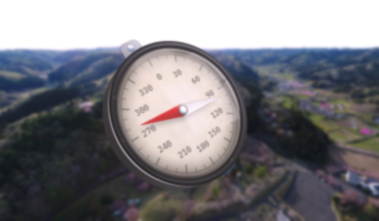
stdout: **280** °
